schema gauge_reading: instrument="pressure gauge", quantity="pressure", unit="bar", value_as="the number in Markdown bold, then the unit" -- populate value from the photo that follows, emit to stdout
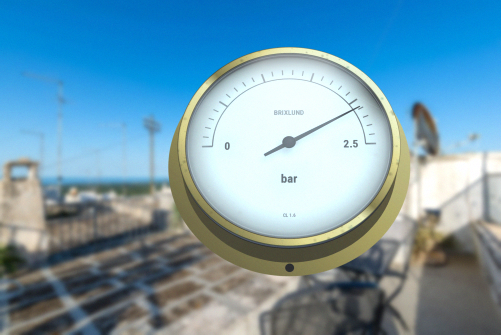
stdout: **2.1** bar
